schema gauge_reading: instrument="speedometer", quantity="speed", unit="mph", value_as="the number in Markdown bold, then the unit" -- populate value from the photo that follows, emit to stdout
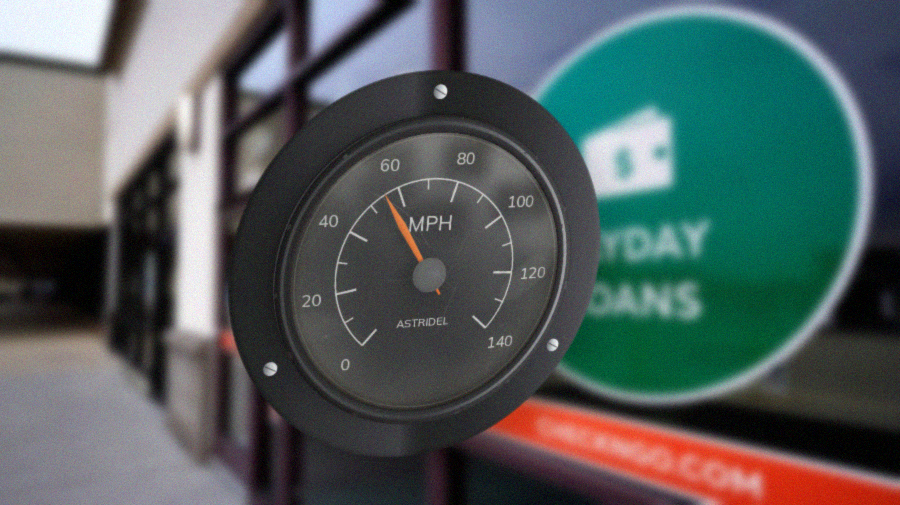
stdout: **55** mph
